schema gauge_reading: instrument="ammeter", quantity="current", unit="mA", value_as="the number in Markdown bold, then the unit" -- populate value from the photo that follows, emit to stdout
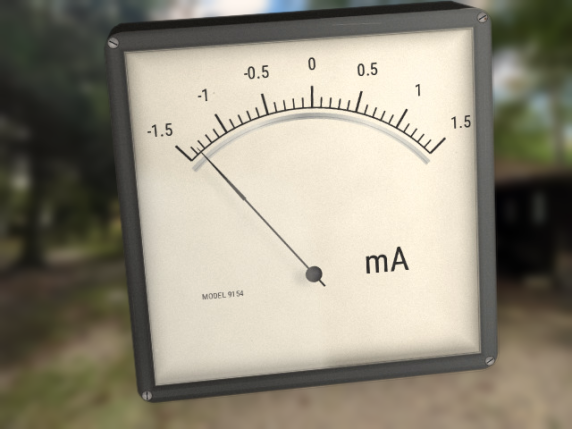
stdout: **-1.35** mA
